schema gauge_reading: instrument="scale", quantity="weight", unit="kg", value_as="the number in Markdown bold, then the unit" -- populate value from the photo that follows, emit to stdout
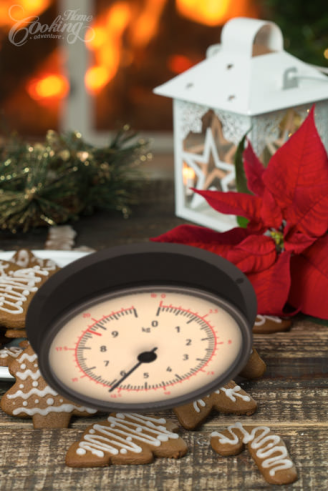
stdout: **6** kg
